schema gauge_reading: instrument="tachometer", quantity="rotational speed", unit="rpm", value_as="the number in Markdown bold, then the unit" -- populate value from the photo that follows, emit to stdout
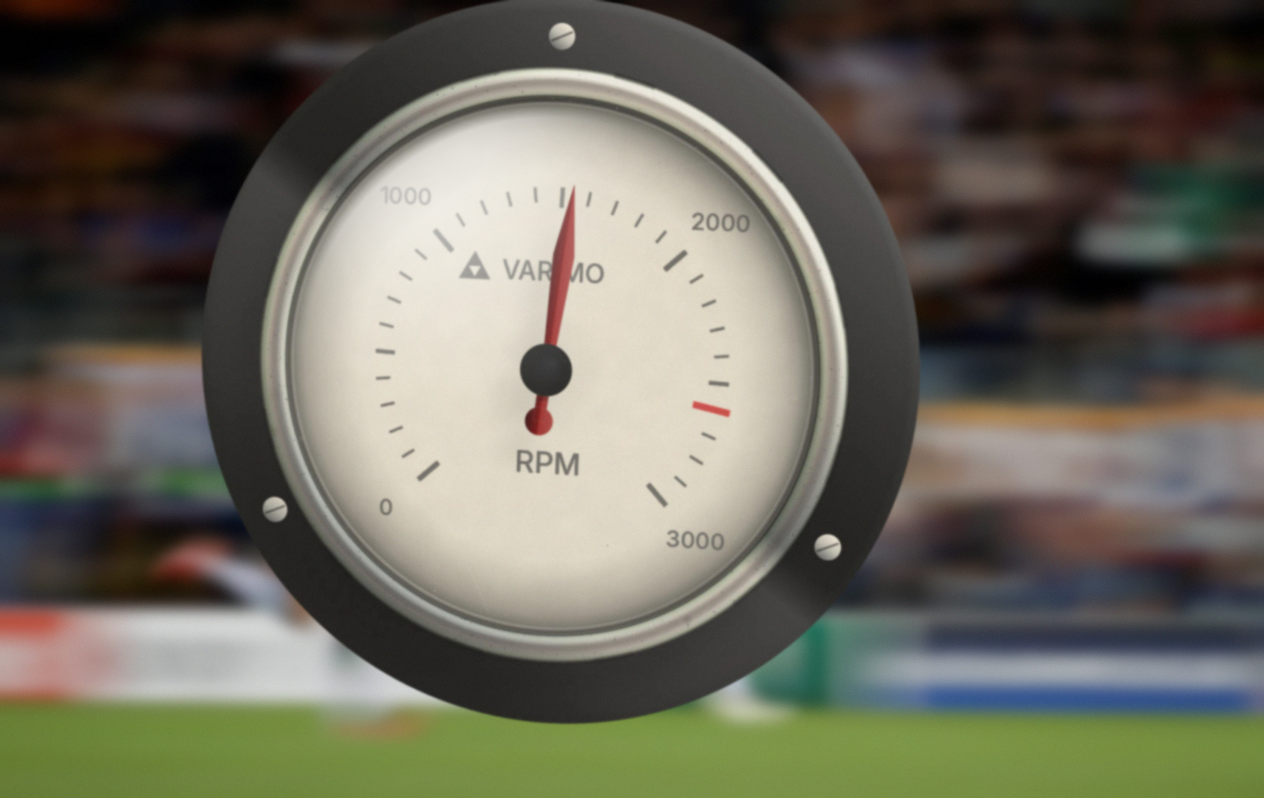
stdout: **1550** rpm
